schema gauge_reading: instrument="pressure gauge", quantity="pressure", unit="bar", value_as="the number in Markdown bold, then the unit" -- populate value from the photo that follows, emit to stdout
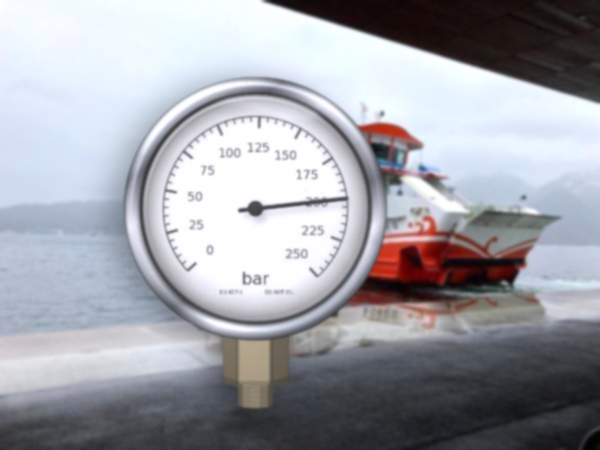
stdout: **200** bar
